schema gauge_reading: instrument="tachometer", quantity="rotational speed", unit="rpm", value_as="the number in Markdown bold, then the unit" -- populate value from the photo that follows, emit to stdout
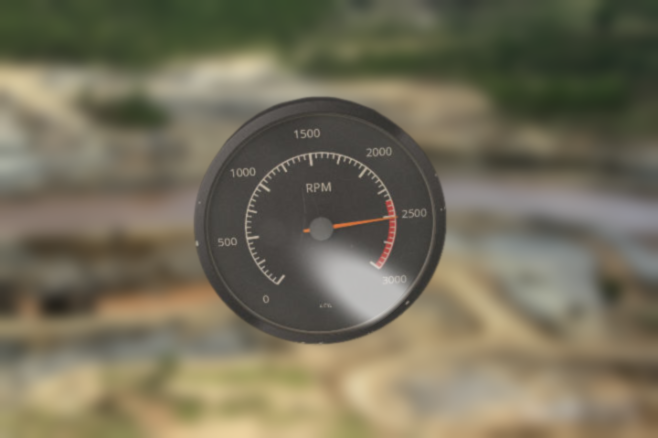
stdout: **2500** rpm
